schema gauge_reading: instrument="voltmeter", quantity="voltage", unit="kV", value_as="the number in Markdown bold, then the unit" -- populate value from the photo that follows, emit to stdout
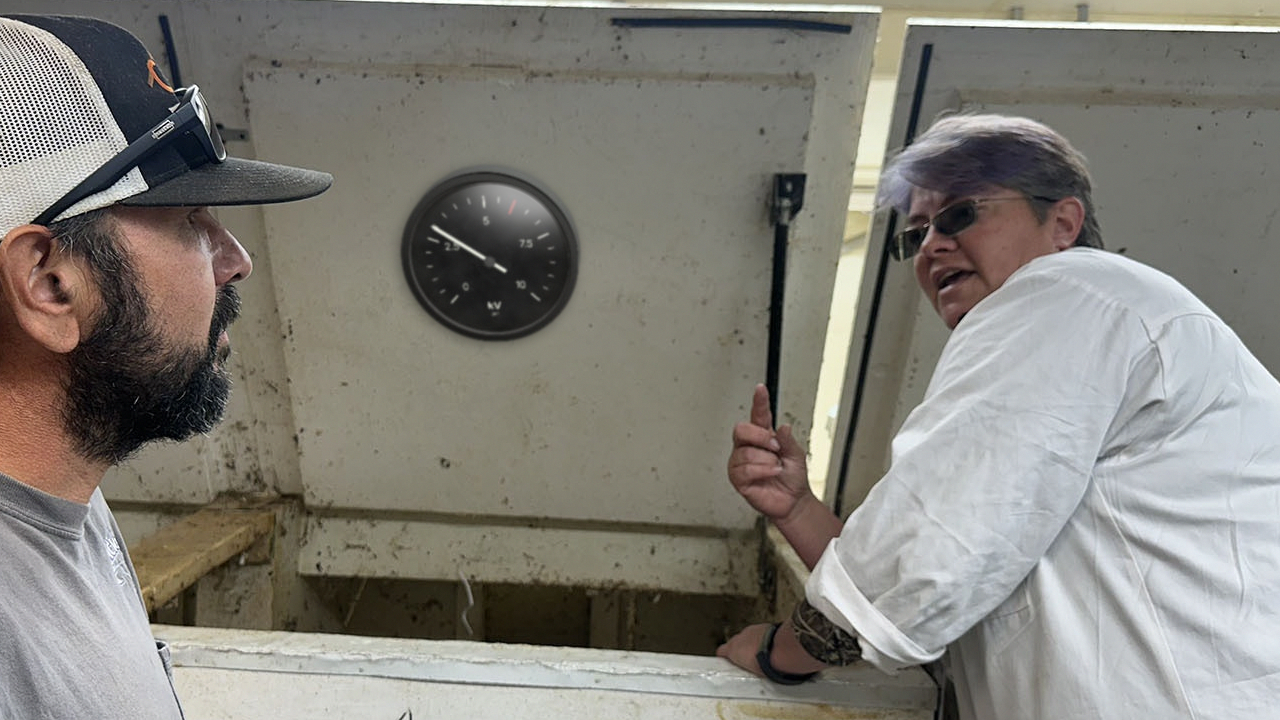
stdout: **3** kV
